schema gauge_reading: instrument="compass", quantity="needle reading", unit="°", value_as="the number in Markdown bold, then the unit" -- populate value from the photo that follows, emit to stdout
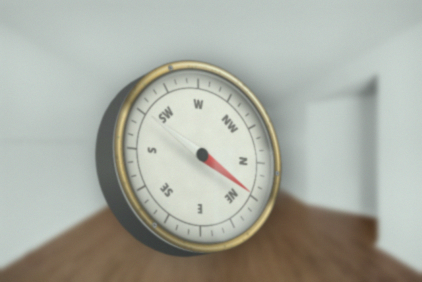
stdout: **30** °
